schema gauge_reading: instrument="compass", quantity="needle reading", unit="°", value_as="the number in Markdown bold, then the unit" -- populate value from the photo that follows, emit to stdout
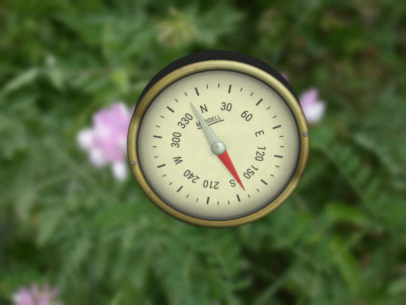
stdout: **170** °
